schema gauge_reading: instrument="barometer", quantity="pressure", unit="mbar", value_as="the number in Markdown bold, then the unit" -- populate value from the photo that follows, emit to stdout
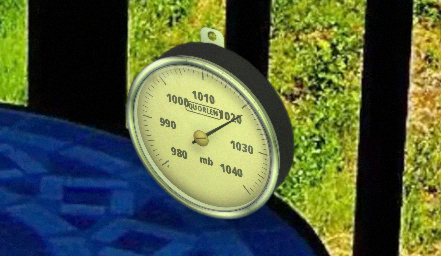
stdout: **1021** mbar
